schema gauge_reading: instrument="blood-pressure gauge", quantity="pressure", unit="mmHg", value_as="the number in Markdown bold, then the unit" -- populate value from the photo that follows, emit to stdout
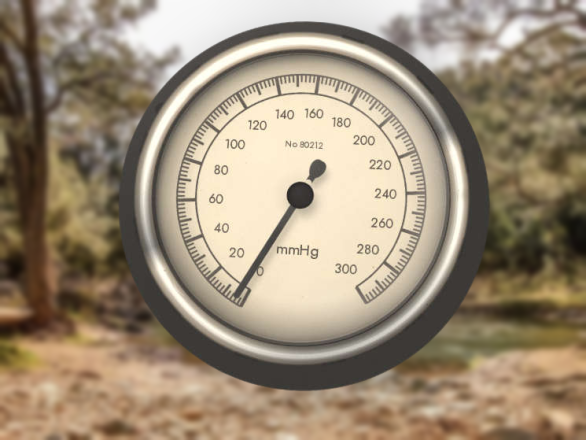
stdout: **4** mmHg
